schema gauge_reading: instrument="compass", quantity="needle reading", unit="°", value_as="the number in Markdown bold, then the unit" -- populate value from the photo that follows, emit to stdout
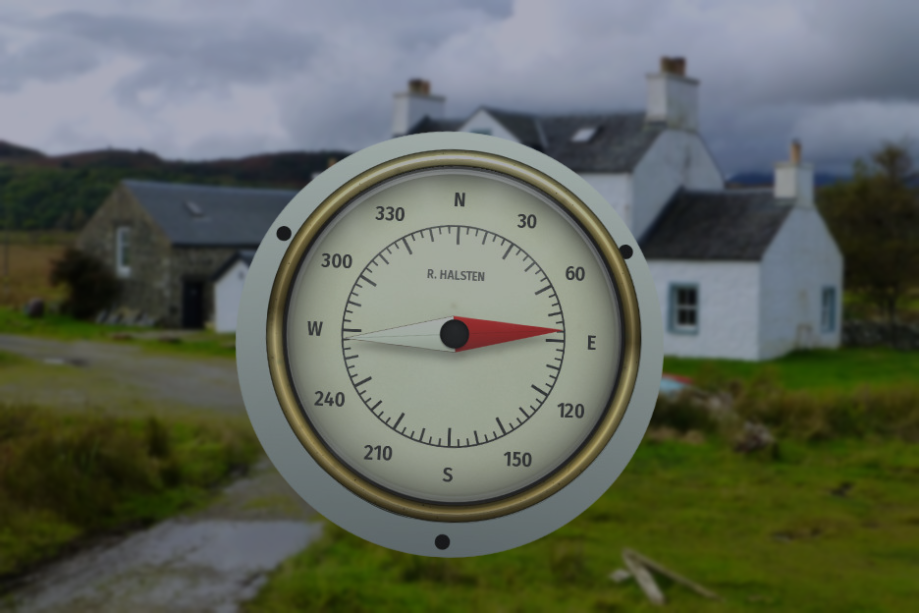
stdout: **85** °
